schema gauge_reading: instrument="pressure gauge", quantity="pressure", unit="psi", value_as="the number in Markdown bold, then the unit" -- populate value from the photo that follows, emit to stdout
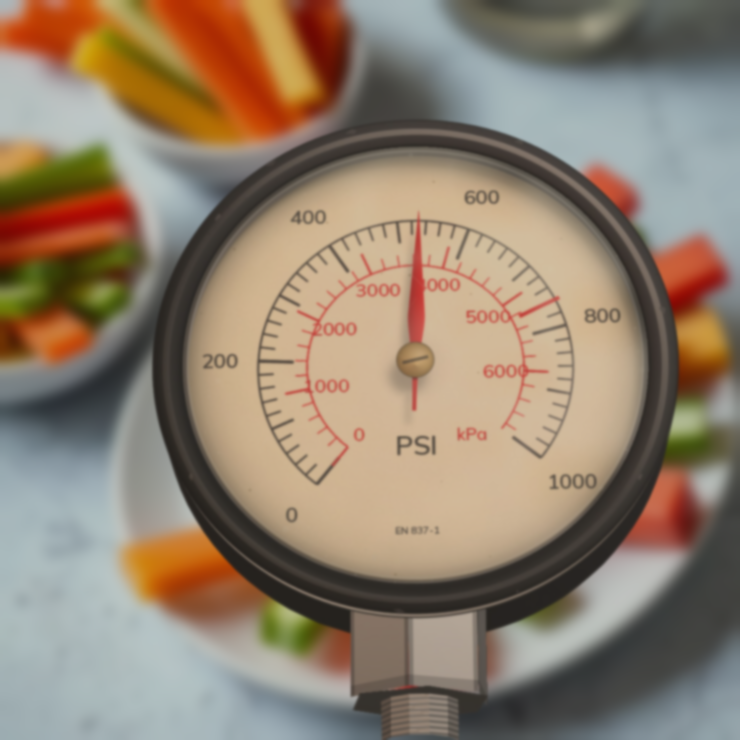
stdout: **530** psi
